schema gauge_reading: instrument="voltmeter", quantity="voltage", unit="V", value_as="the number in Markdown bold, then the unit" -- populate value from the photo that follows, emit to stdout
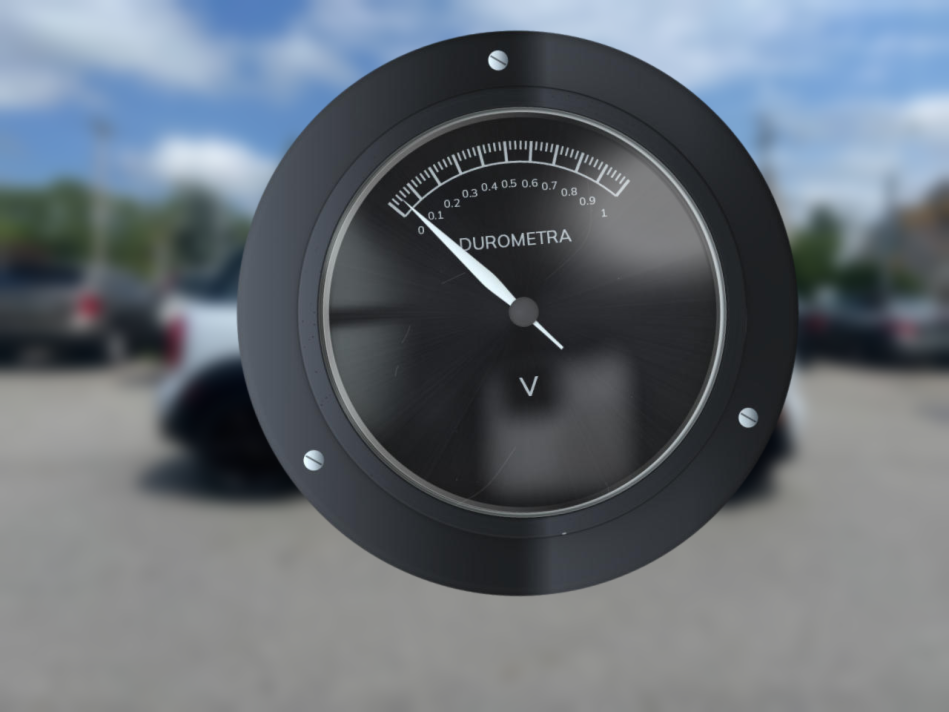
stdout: **0.04** V
